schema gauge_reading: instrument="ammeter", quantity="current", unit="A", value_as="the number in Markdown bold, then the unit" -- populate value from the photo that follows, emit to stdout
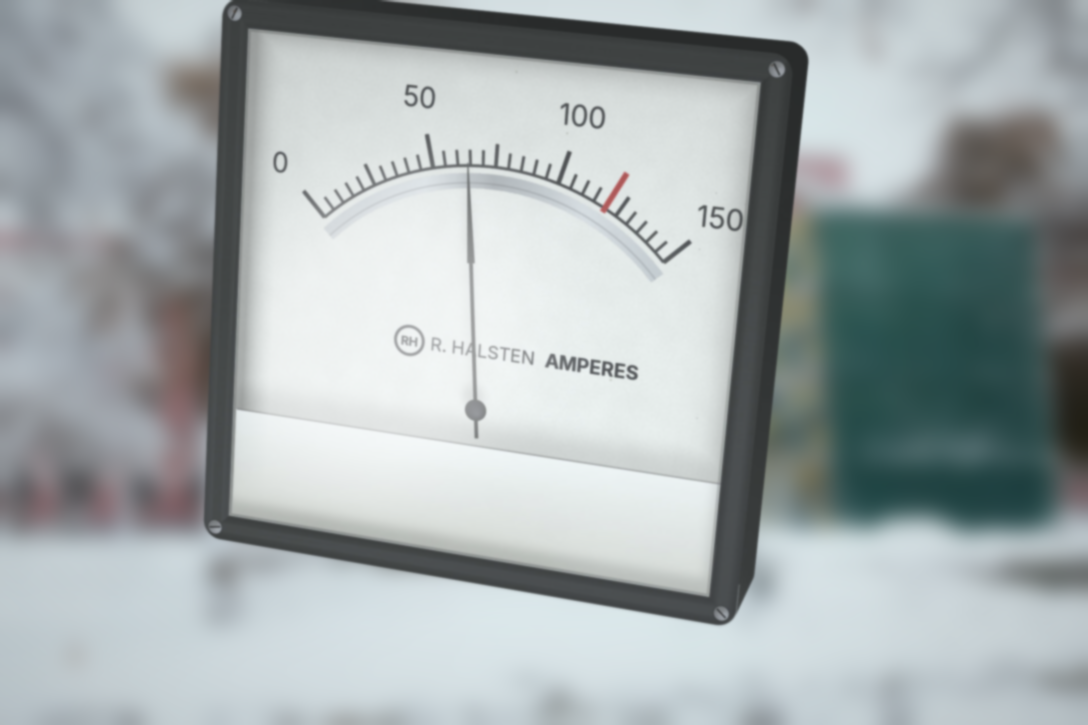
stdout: **65** A
